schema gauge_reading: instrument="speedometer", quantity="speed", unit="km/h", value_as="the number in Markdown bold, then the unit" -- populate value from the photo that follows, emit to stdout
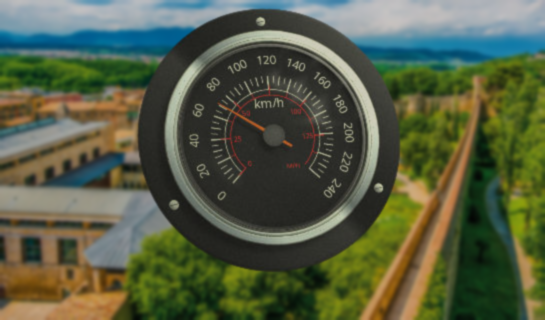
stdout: **70** km/h
